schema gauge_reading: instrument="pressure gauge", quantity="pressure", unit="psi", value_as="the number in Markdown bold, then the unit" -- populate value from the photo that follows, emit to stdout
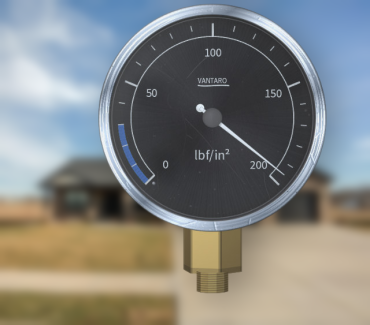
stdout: **195** psi
